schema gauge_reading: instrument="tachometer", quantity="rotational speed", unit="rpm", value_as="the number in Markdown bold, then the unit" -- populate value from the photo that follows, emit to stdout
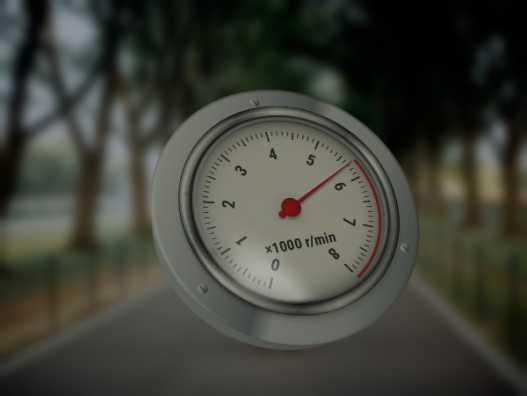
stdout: **5700** rpm
